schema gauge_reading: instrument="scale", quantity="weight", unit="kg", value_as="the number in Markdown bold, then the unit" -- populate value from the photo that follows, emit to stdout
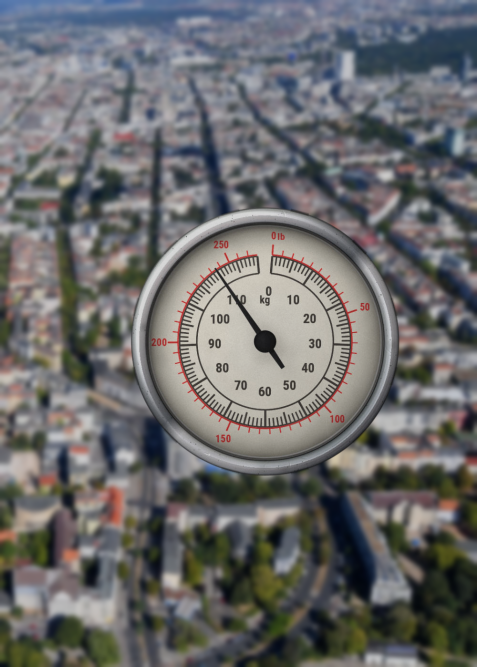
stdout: **110** kg
